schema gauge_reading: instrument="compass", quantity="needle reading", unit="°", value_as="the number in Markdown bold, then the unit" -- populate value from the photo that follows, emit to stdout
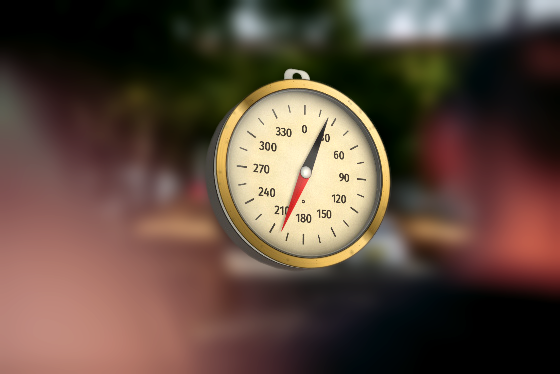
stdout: **202.5** °
